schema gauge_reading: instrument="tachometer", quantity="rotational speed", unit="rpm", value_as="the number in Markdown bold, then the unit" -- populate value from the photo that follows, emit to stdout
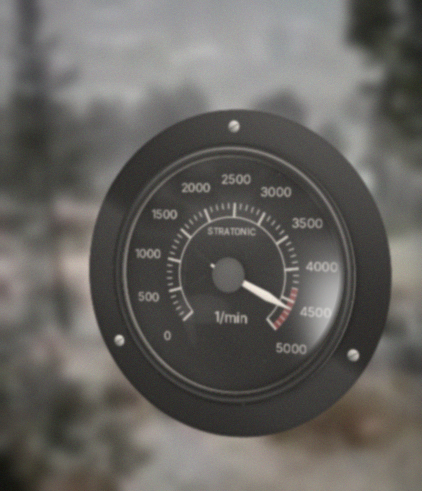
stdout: **4600** rpm
